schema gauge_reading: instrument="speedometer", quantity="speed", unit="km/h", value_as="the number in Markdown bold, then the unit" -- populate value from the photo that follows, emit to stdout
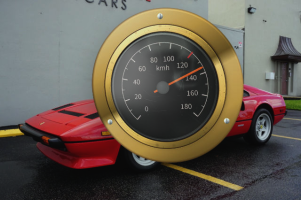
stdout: **135** km/h
